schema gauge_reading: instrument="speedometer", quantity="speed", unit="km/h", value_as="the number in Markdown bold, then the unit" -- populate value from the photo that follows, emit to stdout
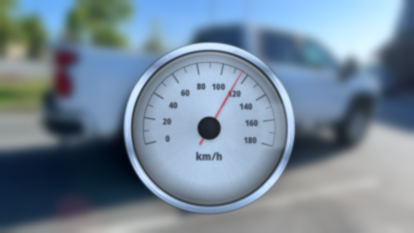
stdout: **115** km/h
